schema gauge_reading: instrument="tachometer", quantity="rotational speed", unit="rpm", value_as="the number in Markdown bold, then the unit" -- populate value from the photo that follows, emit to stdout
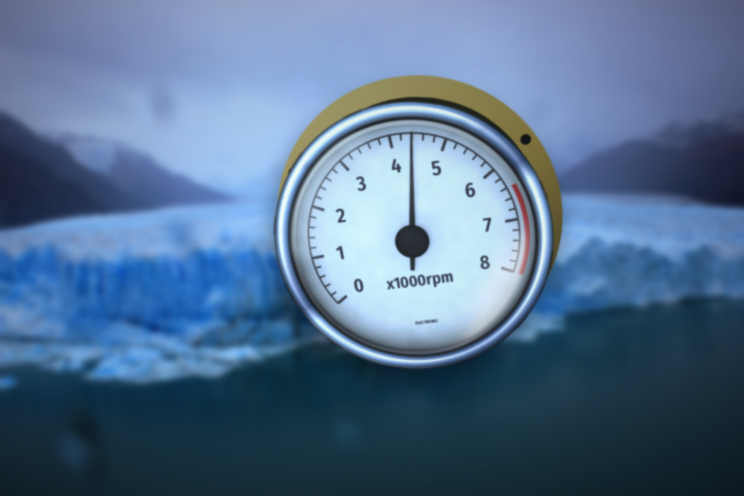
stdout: **4400** rpm
